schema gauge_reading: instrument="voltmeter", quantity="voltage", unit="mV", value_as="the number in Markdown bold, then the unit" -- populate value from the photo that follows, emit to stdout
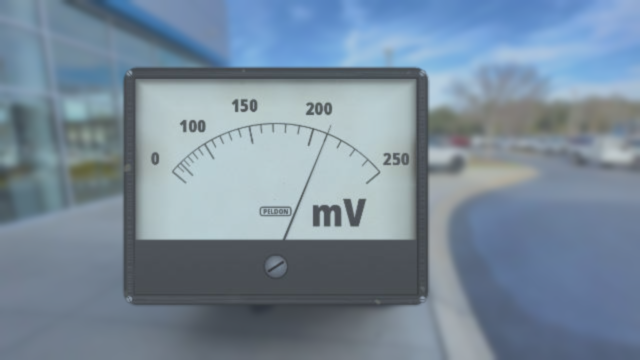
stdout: **210** mV
